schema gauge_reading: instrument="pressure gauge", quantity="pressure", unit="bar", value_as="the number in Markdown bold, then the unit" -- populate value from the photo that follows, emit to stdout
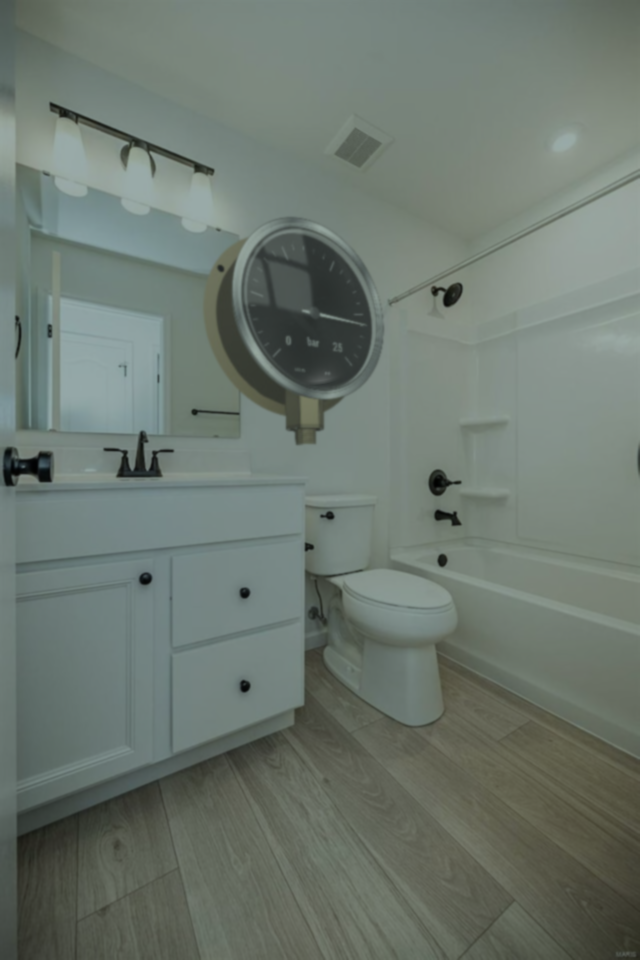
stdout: **21** bar
